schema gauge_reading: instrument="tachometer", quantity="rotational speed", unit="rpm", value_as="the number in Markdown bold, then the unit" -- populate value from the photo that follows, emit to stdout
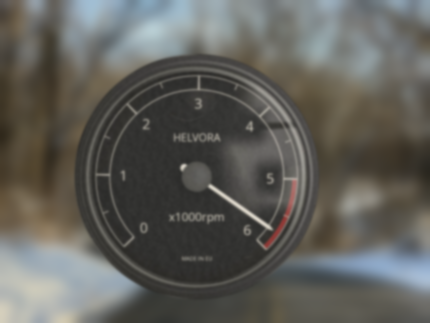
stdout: **5750** rpm
